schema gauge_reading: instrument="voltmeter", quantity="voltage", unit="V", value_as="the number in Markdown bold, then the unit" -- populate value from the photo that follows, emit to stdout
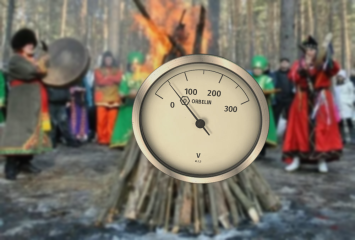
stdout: **50** V
